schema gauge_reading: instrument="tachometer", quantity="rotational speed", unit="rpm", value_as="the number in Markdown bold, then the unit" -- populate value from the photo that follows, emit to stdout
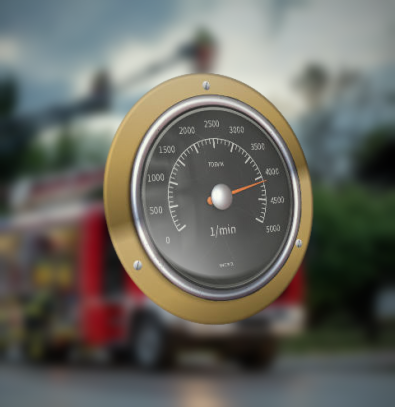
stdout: **4100** rpm
